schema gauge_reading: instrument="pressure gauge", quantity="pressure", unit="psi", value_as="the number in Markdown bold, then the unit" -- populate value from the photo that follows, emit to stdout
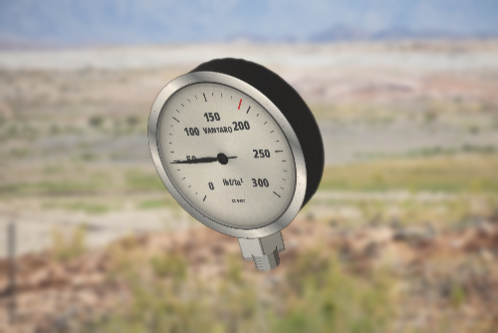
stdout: **50** psi
